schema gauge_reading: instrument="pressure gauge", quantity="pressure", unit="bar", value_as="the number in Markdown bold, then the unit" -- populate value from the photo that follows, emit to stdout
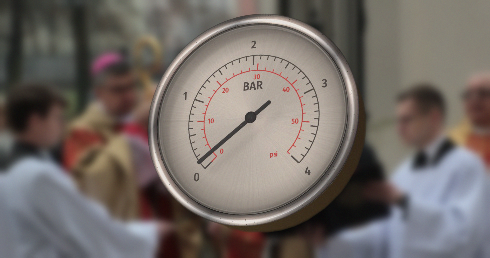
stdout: **0.1** bar
